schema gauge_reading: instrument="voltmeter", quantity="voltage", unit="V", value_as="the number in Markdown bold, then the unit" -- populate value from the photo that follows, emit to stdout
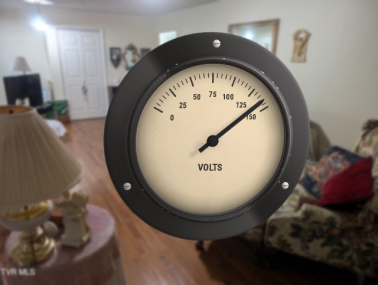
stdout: **140** V
